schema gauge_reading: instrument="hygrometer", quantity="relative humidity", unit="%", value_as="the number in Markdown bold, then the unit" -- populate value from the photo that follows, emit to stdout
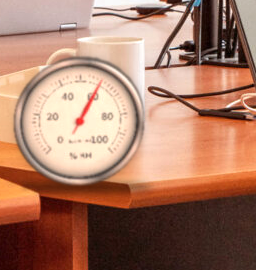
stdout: **60** %
